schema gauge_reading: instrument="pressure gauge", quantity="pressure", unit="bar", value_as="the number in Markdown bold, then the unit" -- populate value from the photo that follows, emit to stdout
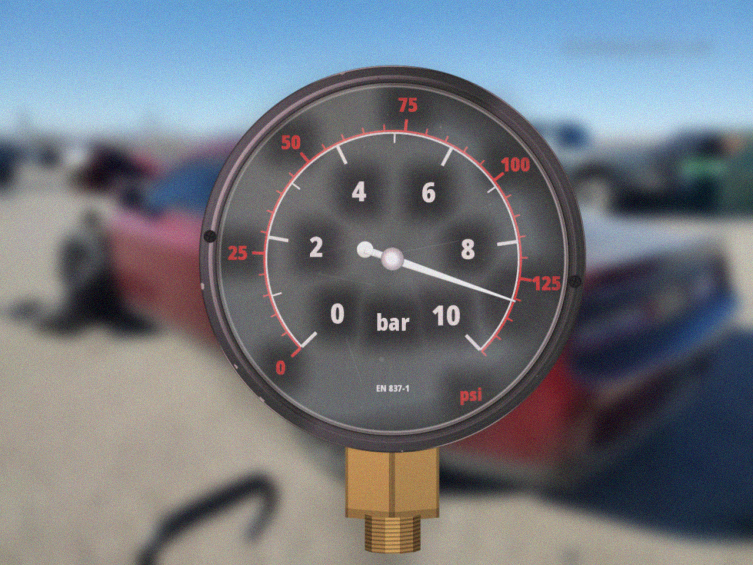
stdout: **9** bar
